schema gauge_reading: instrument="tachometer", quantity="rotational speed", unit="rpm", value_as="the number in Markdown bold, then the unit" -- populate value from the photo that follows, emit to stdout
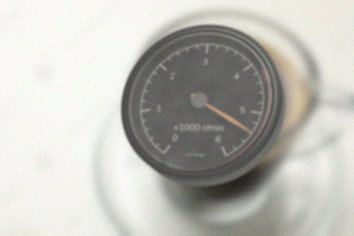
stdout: **5400** rpm
